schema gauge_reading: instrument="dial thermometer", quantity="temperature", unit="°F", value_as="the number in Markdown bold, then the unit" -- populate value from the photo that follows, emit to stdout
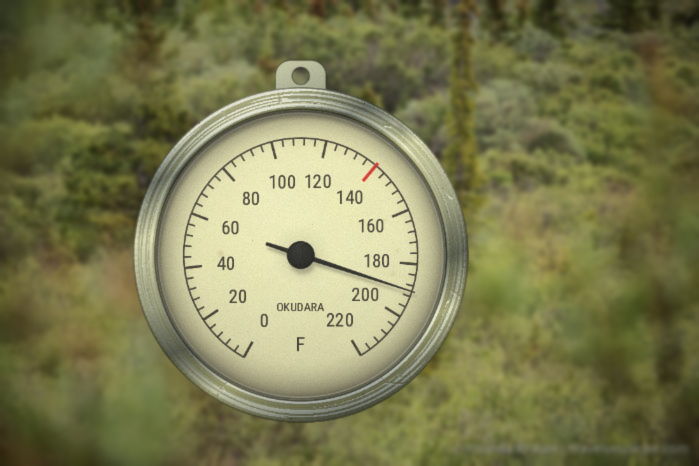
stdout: **190** °F
